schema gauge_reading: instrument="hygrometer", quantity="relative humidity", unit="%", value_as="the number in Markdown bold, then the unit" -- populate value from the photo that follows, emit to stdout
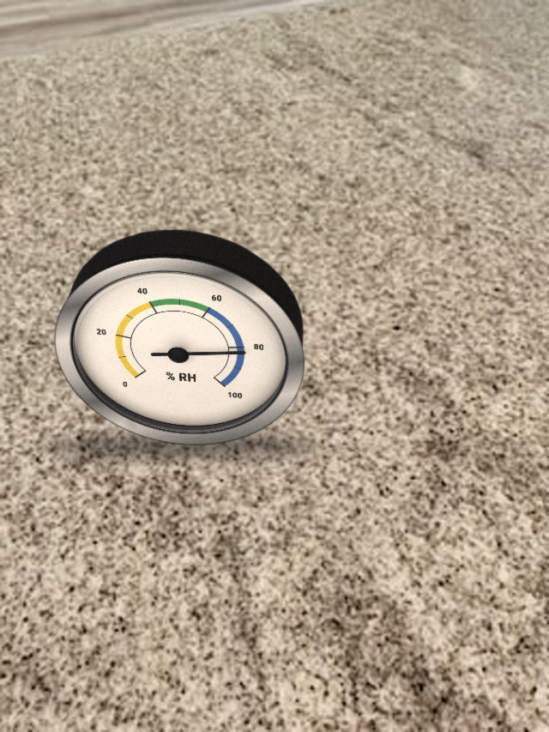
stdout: **80** %
